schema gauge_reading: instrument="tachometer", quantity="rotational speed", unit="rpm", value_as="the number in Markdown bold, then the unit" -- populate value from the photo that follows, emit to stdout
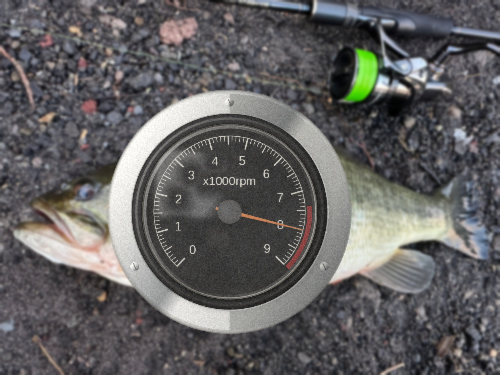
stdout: **8000** rpm
